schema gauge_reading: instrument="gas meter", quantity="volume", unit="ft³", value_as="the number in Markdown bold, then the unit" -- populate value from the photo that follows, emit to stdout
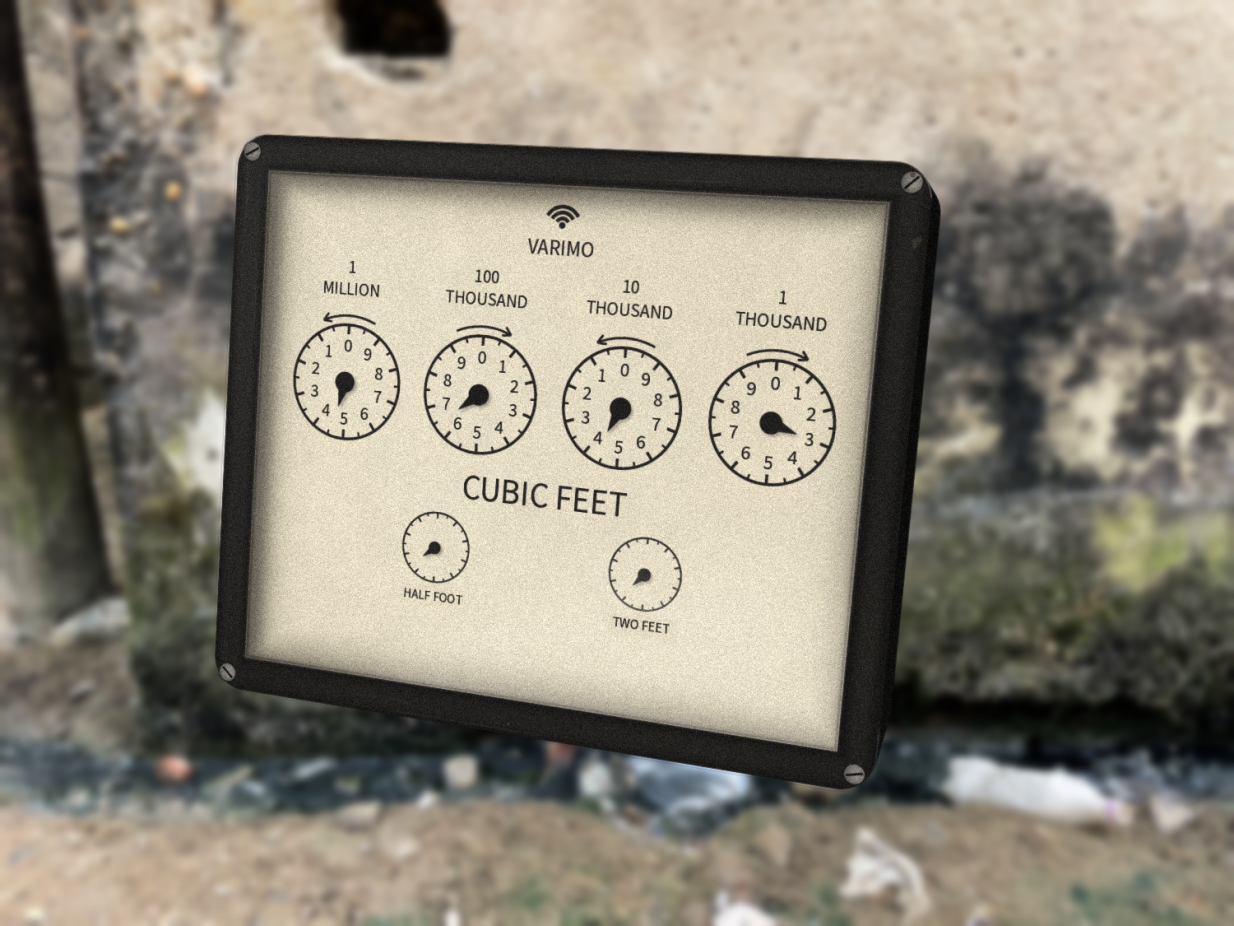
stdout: **464300** ft³
